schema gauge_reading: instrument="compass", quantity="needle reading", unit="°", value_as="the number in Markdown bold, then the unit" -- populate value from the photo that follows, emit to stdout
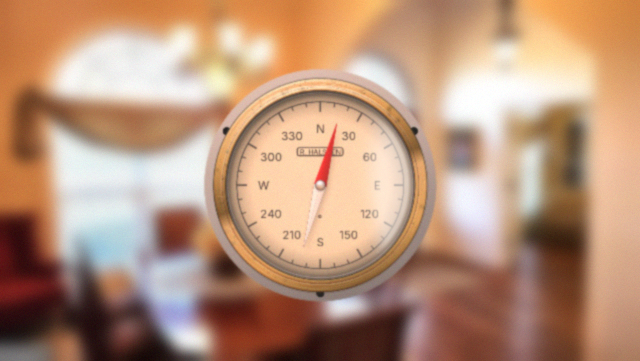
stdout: **15** °
